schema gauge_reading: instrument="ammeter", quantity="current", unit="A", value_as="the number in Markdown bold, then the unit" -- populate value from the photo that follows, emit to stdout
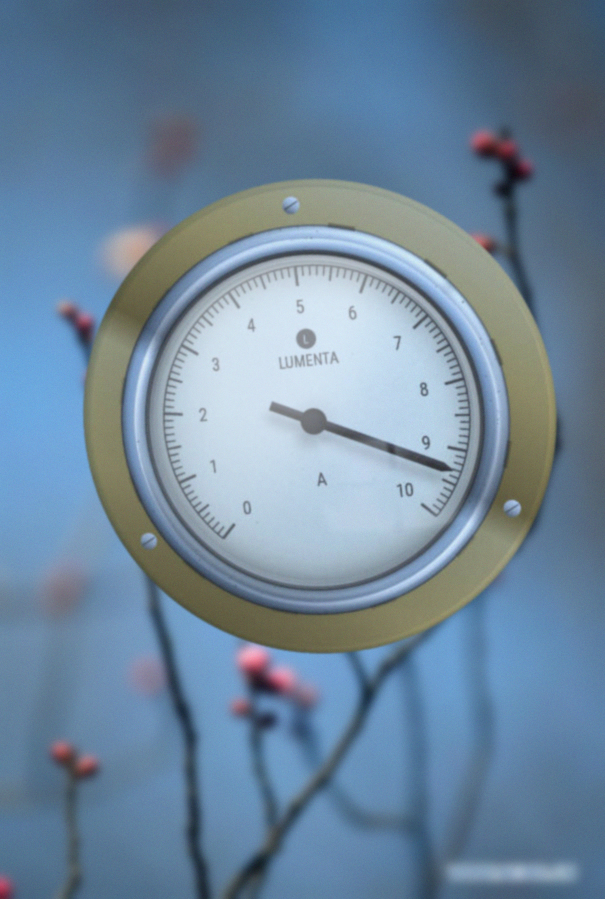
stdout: **9.3** A
